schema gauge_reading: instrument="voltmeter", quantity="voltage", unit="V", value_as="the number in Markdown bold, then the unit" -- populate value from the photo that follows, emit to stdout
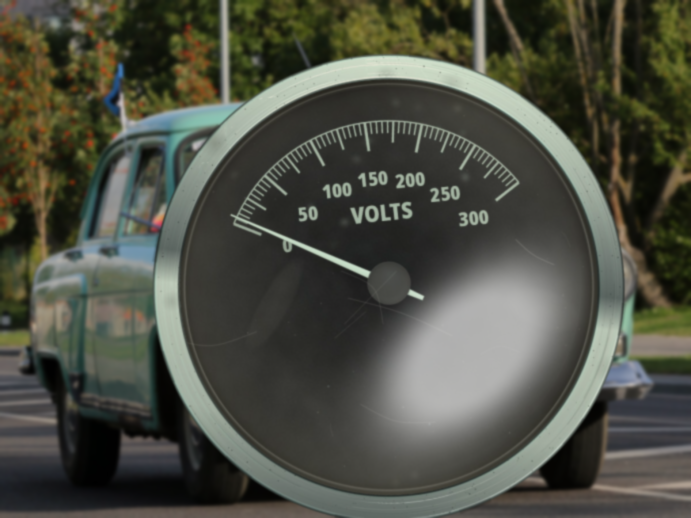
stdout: **5** V
